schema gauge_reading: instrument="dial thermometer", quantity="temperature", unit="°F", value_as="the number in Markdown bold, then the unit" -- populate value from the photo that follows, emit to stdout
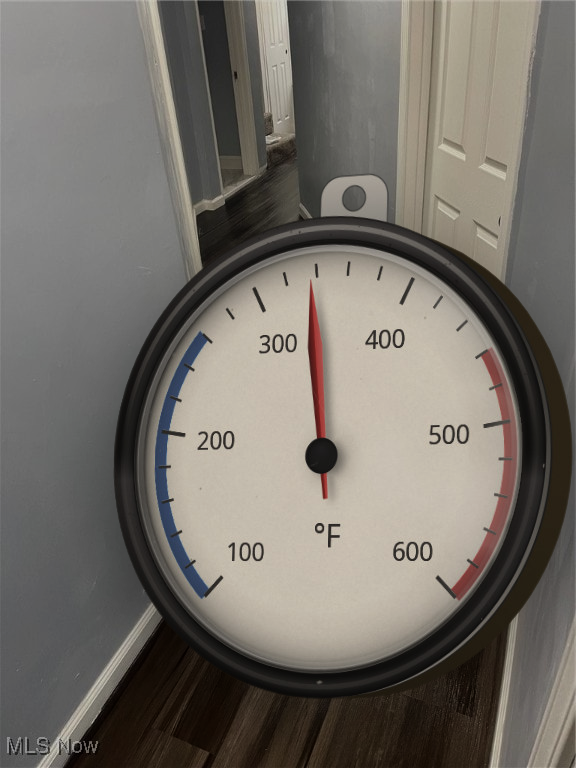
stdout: **340** °F
